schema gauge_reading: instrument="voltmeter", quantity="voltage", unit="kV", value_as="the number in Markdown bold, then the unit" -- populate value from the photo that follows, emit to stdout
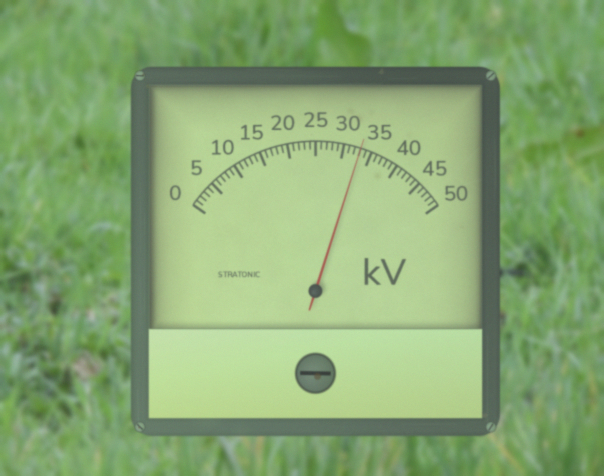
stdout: **33** kV
